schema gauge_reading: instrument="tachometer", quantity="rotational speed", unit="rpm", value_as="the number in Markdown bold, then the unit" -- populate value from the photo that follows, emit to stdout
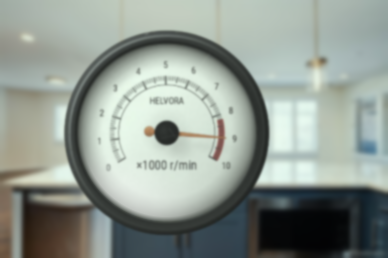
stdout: **9000** rpm
